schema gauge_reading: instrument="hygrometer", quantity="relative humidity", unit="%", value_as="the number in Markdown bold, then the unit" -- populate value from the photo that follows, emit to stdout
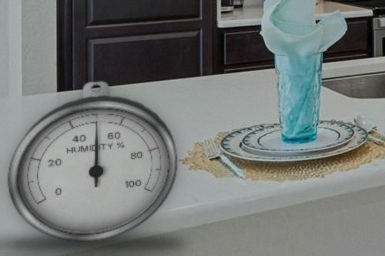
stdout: **50** %
